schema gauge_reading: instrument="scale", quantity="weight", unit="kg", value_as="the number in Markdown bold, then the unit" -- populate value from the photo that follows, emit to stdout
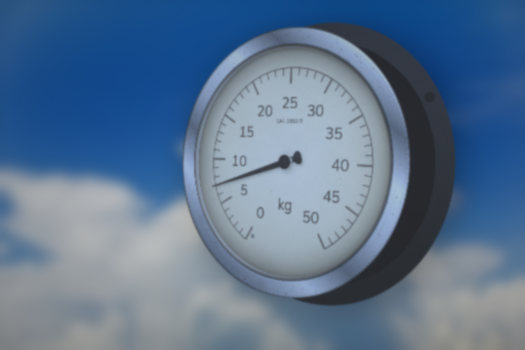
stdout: **7** kg
